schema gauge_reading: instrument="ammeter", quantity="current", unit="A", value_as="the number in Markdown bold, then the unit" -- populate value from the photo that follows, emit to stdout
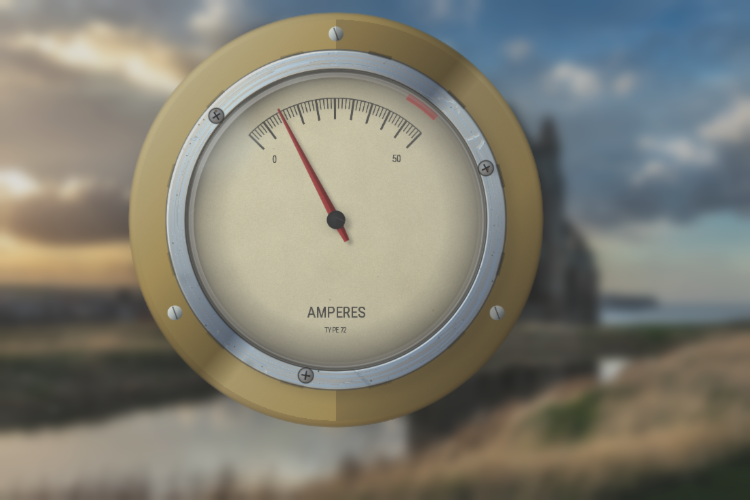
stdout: **10** A
